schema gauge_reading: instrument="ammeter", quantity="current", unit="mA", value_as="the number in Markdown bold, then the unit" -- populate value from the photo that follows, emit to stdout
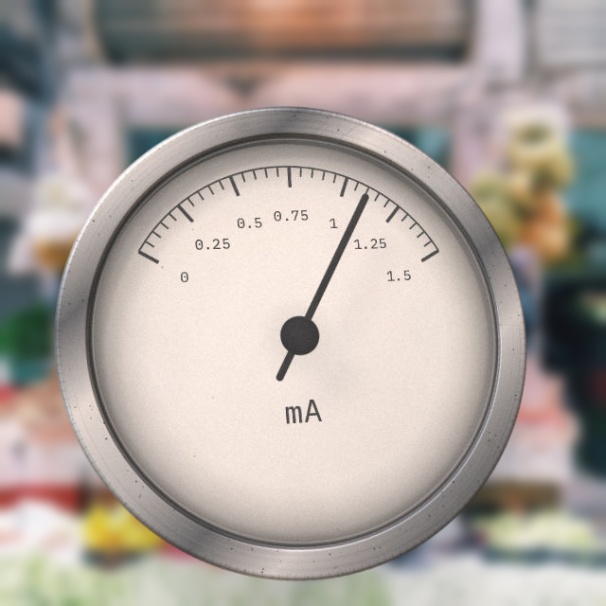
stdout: **1.1** mA
